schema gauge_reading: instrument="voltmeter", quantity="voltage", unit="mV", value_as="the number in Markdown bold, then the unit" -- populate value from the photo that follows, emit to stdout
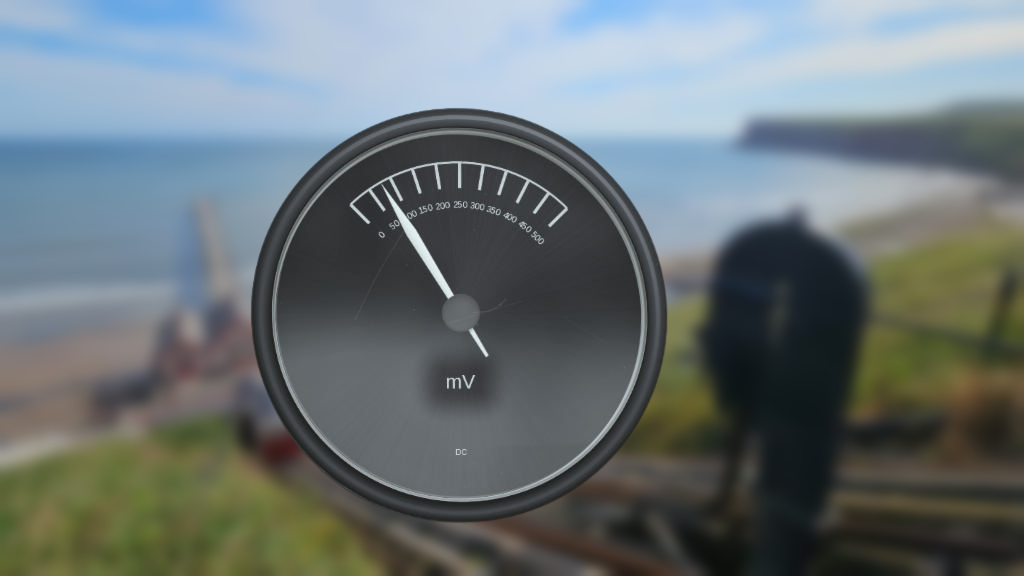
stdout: **75** mV
